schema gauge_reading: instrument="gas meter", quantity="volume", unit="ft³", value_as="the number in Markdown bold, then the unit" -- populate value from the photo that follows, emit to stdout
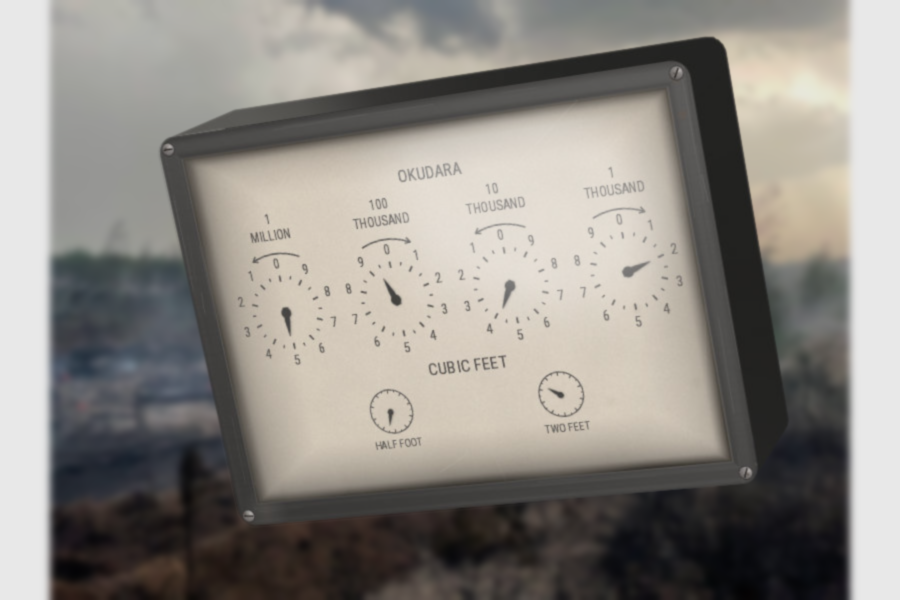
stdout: **494200** ft³
